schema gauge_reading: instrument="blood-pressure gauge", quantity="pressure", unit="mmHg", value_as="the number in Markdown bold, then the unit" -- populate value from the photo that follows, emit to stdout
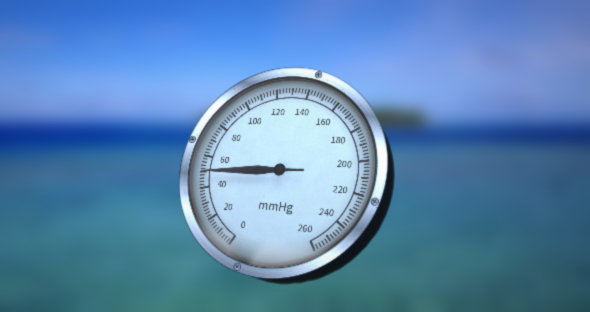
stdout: **50** mmHg
